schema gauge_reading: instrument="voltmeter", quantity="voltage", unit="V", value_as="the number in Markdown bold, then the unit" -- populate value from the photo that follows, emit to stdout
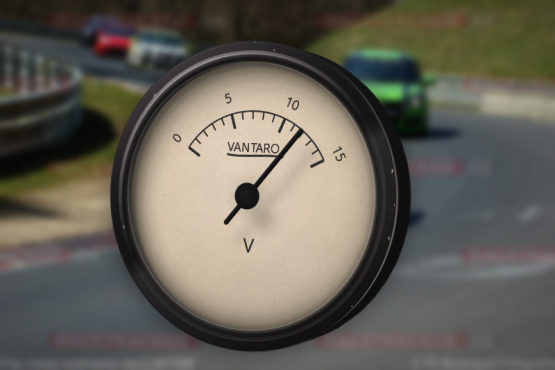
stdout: **12** V
